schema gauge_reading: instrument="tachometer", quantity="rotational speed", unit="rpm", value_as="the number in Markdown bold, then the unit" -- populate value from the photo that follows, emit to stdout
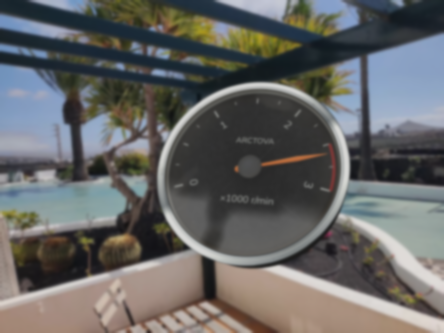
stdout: **2625** rpm
